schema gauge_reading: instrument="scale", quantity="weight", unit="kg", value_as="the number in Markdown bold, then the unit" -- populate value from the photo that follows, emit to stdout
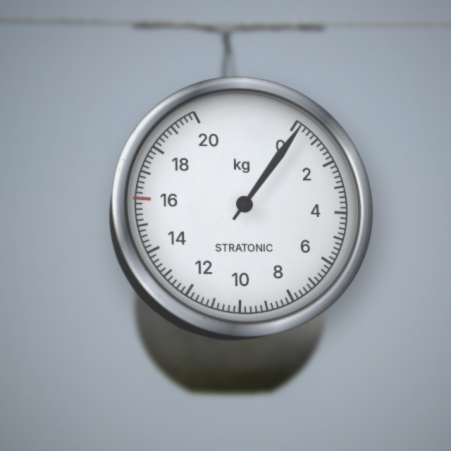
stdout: **0.2** kg
